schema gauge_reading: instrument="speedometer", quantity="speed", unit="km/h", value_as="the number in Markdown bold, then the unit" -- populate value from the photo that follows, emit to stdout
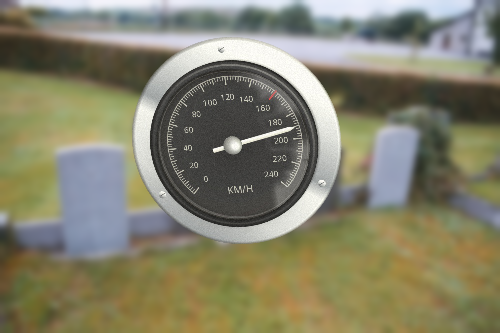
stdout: **190** km/h
